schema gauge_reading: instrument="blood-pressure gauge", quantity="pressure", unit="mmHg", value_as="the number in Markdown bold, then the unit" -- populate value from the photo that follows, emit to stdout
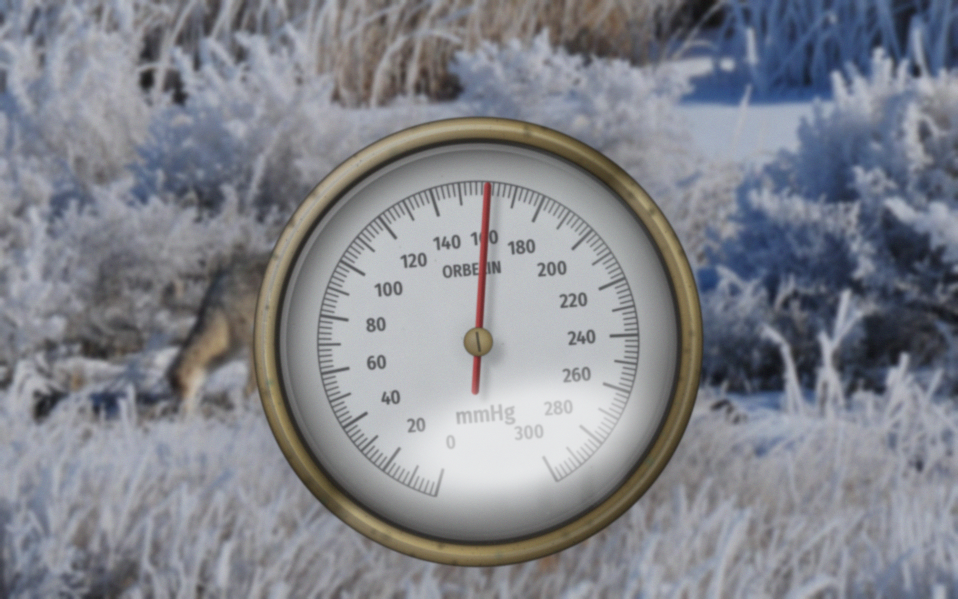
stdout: **160** mmHg
